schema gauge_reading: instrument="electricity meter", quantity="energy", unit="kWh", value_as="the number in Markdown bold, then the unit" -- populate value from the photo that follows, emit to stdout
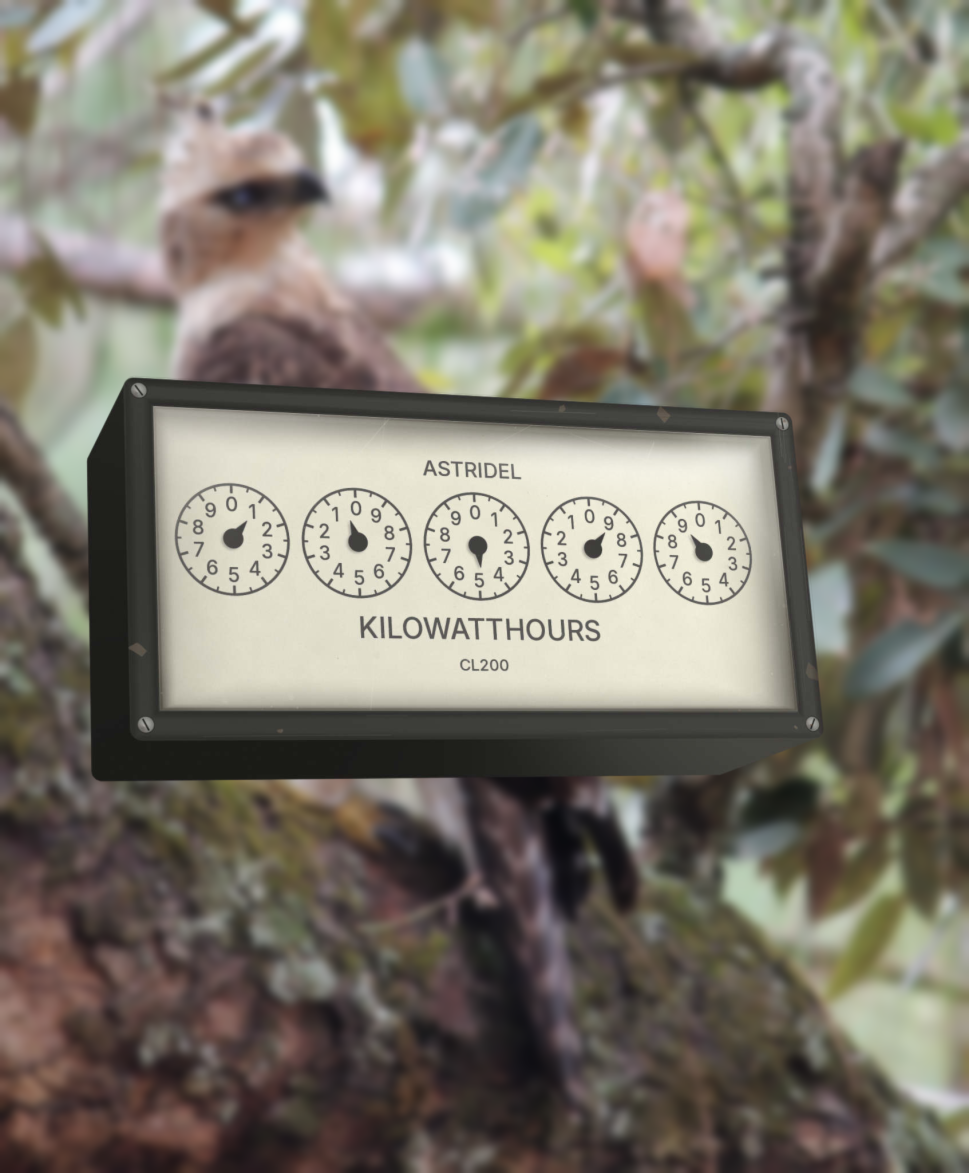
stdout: **10489** kWh
